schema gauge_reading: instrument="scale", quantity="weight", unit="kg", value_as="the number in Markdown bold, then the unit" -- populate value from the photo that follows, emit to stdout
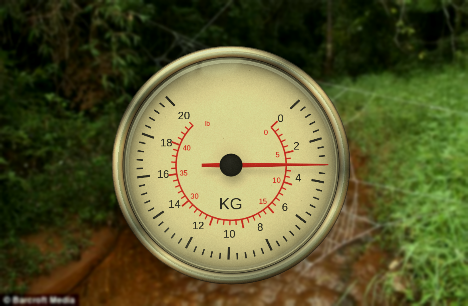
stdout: **3.2** kg
